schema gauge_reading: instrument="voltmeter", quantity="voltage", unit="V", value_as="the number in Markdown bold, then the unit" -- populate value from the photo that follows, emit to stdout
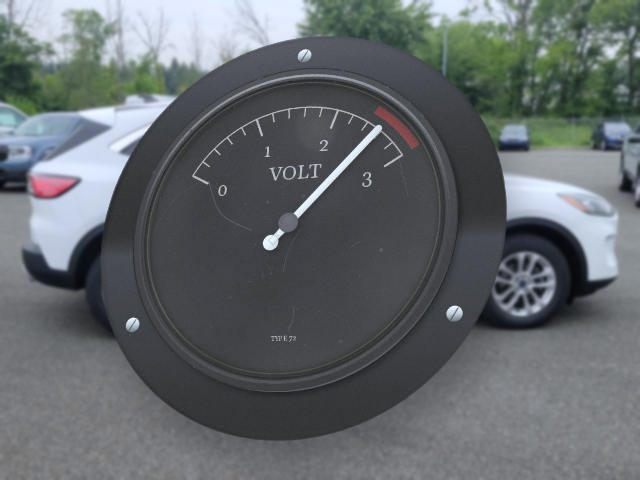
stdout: **2.6** V
